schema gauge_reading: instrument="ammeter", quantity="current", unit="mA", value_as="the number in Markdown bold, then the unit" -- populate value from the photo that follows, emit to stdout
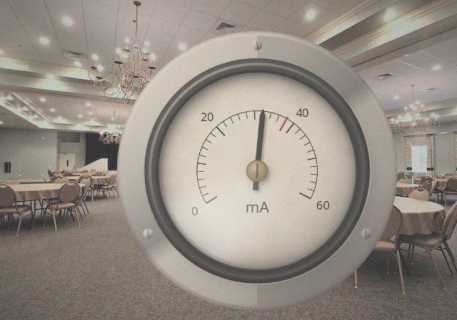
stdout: **32** mA
